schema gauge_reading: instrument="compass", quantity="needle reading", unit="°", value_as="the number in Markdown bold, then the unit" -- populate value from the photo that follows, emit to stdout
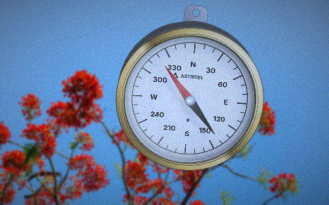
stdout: **320** °
